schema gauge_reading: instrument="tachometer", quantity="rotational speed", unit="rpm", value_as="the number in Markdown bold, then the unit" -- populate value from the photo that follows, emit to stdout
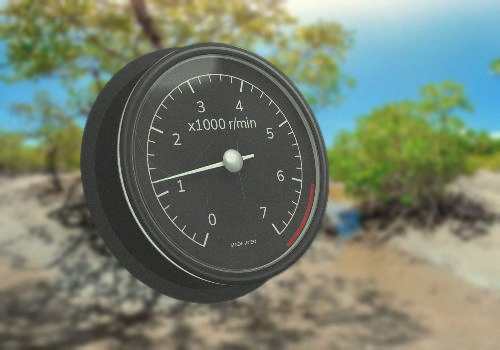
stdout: **1200** rpm
